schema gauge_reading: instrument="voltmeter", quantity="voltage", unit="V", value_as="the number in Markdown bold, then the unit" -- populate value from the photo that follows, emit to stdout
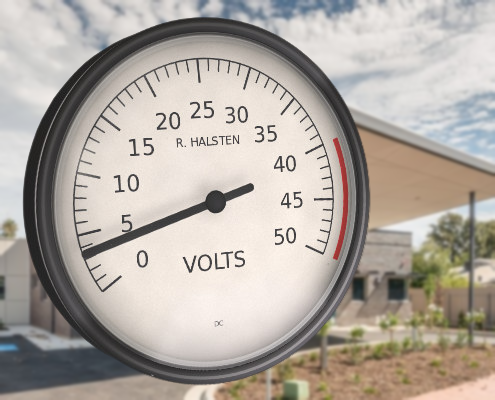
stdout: **3.5** V
